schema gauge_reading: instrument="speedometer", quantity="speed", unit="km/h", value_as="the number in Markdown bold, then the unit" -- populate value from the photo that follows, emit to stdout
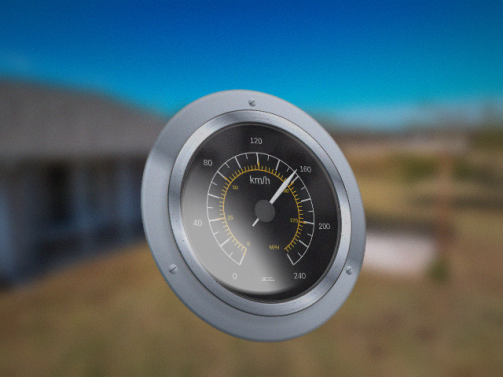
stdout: **155** km/h
